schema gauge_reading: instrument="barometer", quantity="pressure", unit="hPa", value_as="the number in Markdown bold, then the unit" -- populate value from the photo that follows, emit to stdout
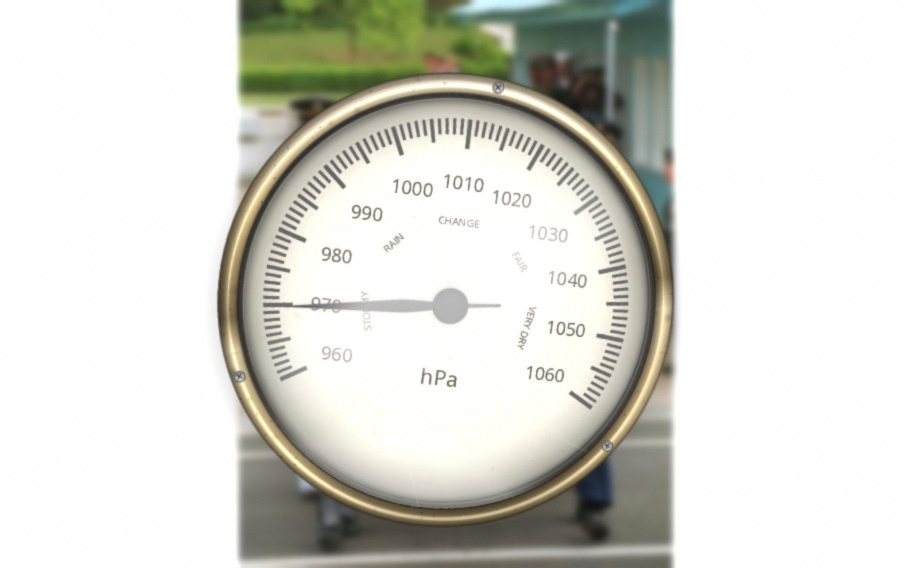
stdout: **970** hPa
